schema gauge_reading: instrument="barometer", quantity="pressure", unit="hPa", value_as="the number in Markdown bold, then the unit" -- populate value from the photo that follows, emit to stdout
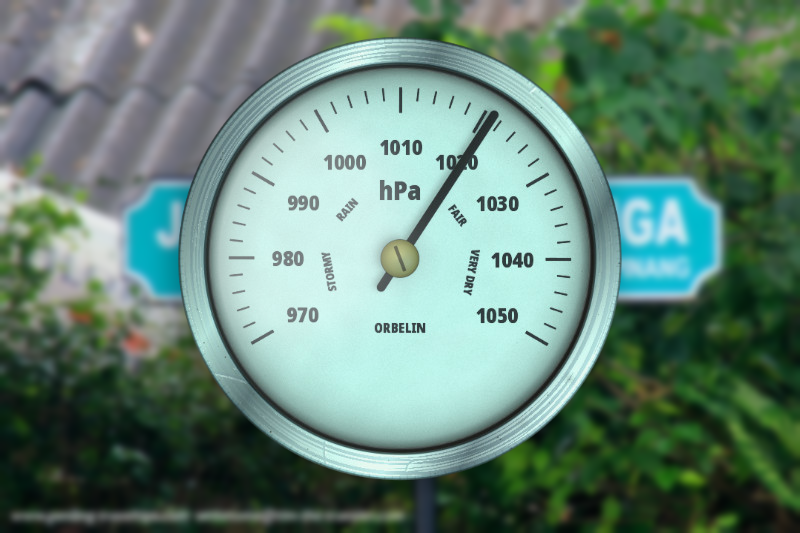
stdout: **1021** hPa
